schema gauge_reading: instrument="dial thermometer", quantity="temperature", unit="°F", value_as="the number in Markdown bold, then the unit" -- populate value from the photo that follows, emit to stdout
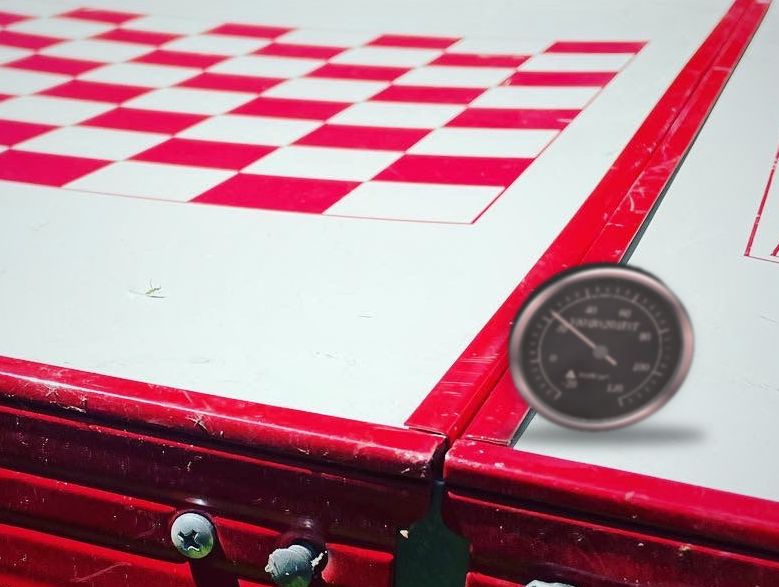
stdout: **24** °F
